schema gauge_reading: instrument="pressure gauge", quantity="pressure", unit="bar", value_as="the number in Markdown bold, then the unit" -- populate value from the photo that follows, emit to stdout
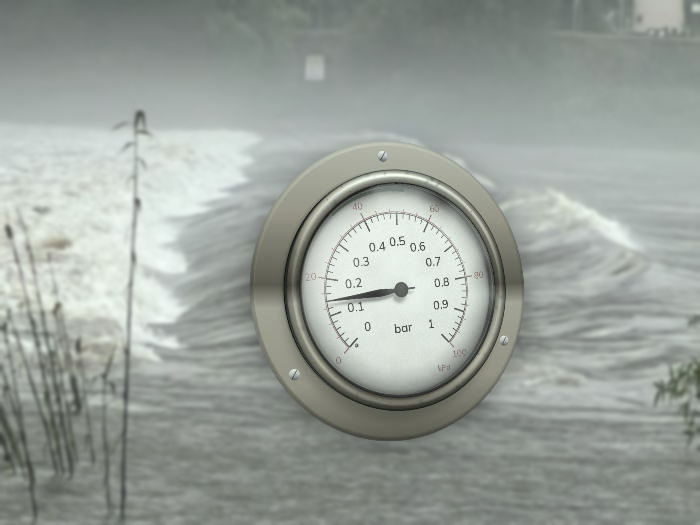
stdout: **0.14** bar
